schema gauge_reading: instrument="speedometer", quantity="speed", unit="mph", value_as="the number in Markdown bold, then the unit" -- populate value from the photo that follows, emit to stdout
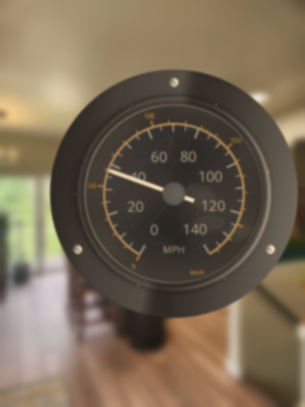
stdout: **37.5** mph
